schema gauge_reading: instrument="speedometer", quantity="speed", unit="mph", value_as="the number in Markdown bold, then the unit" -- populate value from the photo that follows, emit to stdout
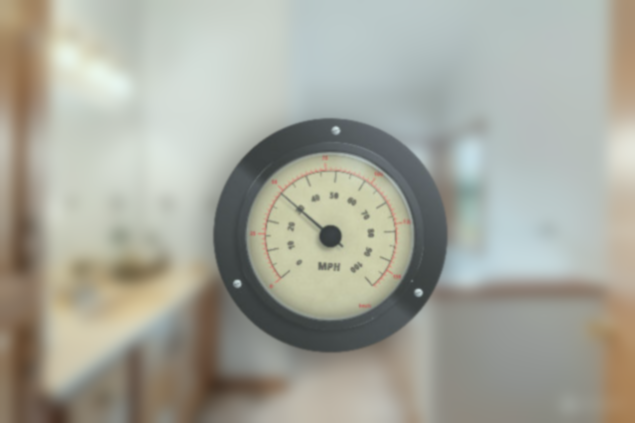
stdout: **30** mph
